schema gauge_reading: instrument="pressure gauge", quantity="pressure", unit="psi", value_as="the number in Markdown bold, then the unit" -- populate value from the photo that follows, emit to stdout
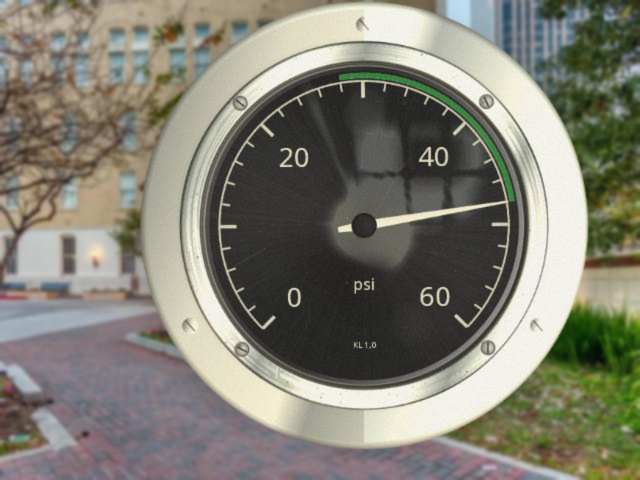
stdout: **48** psi
